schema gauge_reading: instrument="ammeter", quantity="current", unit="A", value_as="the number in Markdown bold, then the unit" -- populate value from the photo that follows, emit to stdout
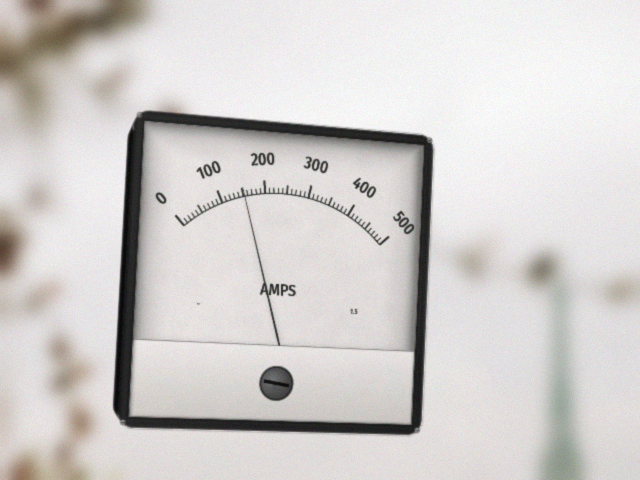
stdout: **150** A
